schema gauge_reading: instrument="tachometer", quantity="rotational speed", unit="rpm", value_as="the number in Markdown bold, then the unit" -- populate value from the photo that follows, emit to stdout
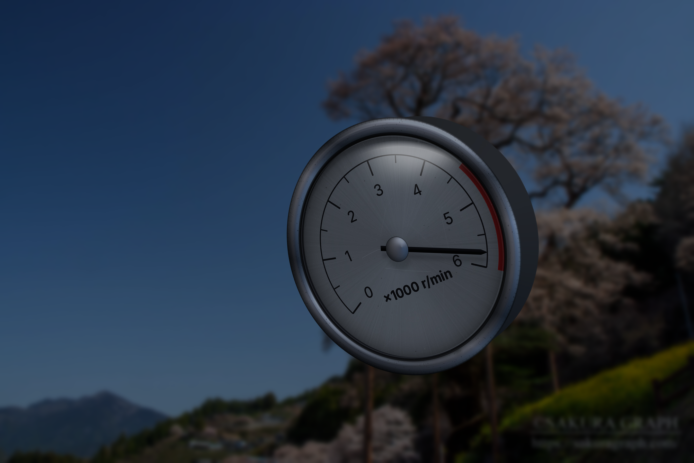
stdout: **5750** rpm
